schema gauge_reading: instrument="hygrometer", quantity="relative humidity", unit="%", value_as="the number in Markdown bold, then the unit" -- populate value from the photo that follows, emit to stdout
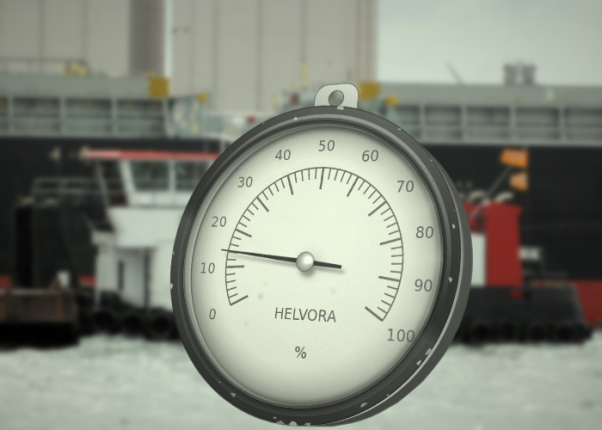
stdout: **14** %
